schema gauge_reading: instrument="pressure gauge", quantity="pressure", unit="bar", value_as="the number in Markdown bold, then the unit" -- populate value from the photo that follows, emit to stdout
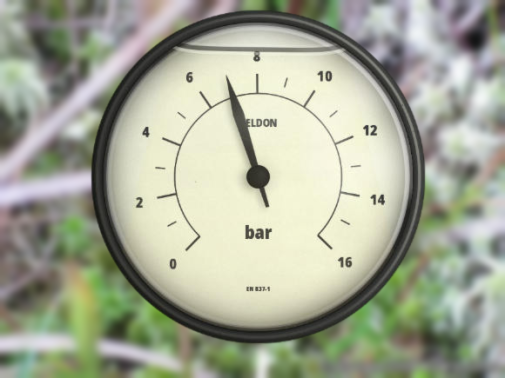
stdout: **7** bar
